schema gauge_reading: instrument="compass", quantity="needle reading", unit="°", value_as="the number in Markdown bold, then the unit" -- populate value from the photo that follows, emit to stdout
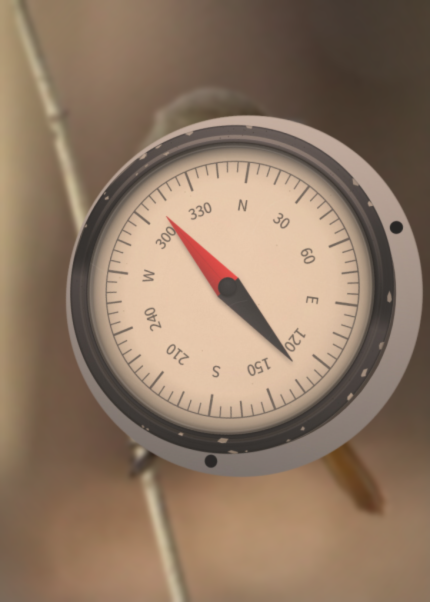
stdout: **310** °
